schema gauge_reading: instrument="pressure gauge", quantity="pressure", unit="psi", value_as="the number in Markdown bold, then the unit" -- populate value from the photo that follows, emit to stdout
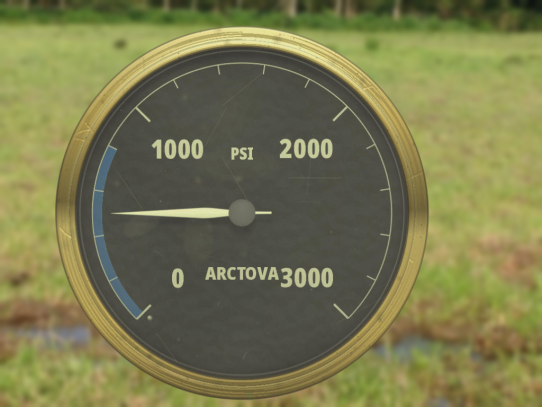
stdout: **500** psi
